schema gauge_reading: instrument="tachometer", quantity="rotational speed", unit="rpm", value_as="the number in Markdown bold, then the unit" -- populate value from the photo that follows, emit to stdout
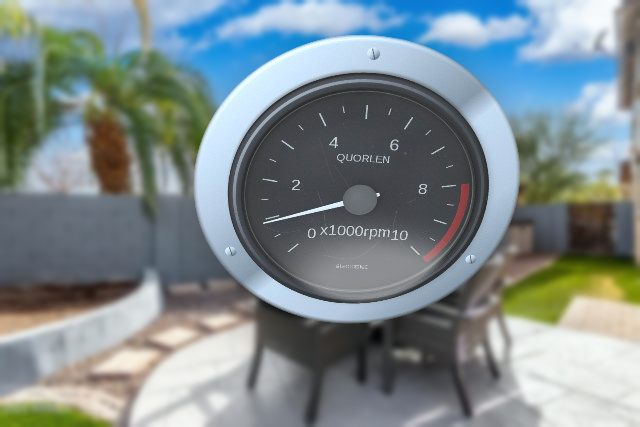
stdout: **1000** rpm
